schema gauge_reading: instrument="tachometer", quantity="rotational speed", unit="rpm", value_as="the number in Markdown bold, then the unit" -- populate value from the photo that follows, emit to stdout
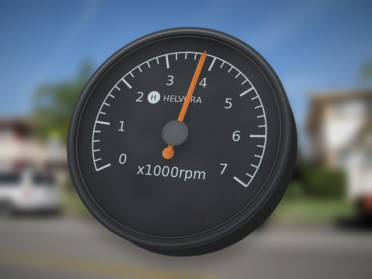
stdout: **3800** rpm
